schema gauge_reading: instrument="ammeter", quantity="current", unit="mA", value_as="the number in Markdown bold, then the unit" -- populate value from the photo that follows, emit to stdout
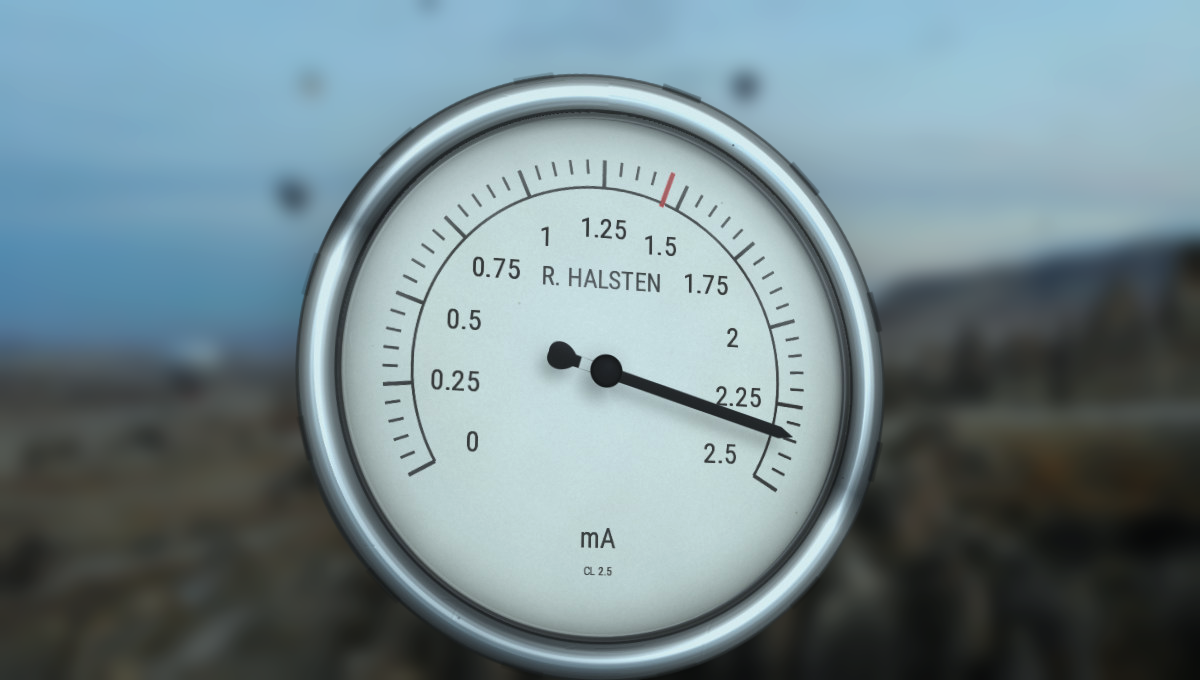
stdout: **2.35** mA
